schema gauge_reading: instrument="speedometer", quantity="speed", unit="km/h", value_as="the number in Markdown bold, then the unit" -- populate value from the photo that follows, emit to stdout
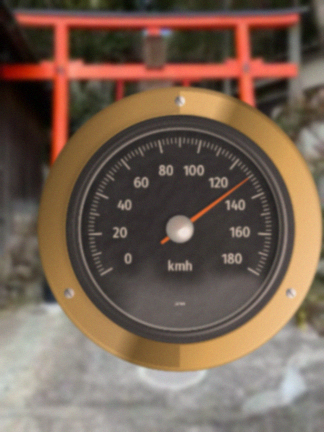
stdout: **130** km/h
